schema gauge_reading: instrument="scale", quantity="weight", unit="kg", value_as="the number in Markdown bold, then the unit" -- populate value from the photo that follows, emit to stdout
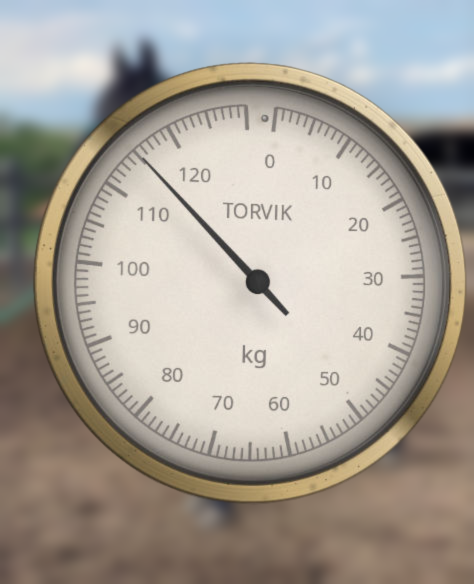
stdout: **115** kg
